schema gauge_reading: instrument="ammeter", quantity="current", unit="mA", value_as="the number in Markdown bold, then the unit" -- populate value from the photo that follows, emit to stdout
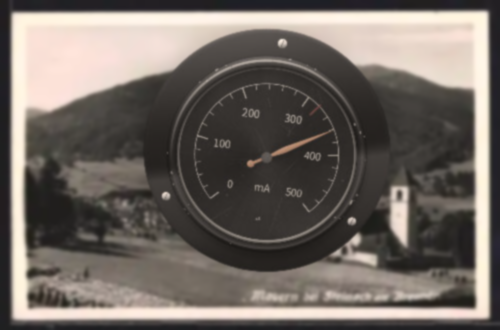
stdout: **360** mA
